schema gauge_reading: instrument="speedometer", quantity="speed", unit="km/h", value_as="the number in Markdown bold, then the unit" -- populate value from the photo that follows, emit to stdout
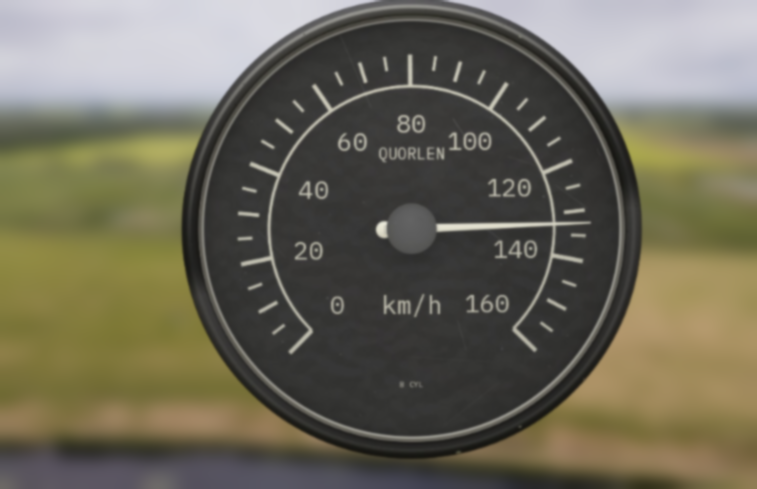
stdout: **132.5** km/h
